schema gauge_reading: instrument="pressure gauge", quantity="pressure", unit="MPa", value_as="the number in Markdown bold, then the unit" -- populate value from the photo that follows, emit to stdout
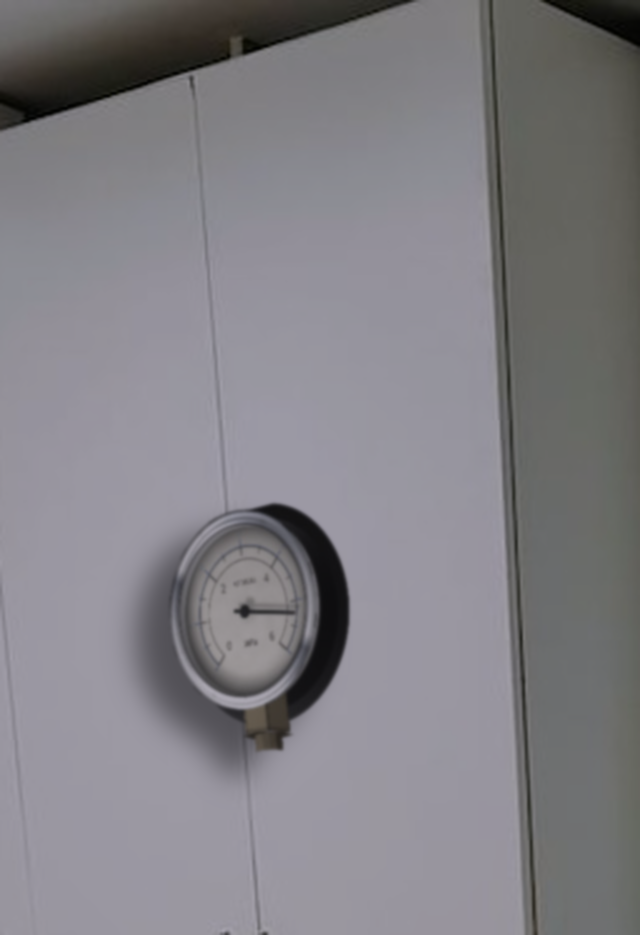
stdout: **5.25** MPa
